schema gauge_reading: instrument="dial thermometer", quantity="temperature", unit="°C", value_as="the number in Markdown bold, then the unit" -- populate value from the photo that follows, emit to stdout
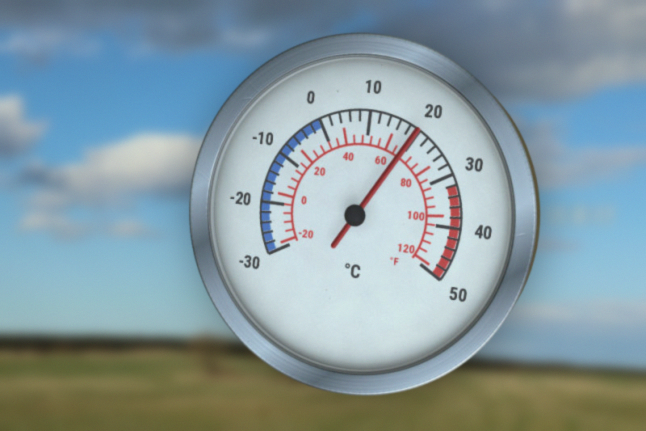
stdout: **20** °C
